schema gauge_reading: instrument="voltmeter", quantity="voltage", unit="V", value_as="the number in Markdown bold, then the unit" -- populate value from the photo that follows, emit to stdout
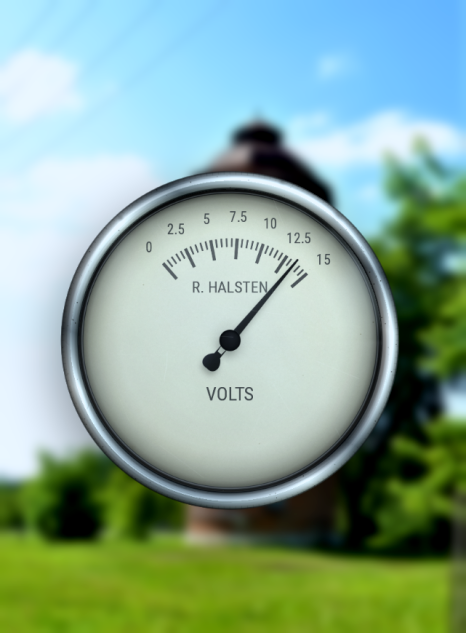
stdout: **13.5** V
